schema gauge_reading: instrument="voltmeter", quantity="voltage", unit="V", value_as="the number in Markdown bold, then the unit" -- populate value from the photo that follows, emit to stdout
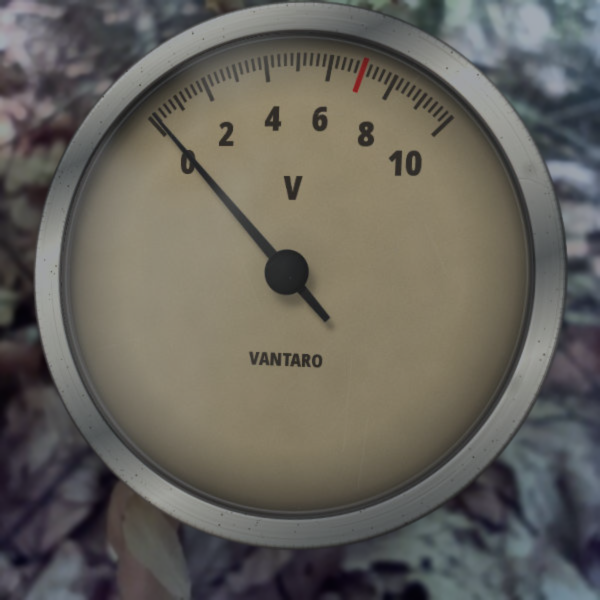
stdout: **0.2** V
